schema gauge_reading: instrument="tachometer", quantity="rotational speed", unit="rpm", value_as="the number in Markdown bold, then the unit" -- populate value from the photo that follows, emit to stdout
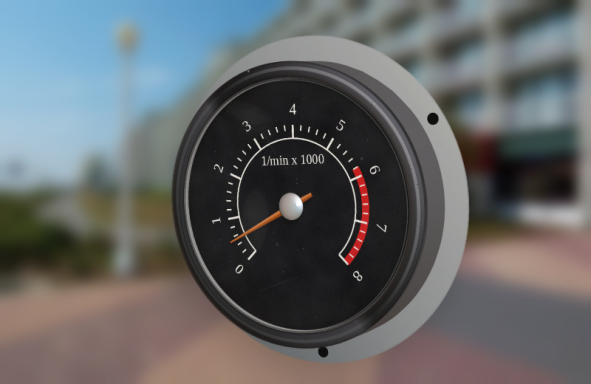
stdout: **500** rpm
